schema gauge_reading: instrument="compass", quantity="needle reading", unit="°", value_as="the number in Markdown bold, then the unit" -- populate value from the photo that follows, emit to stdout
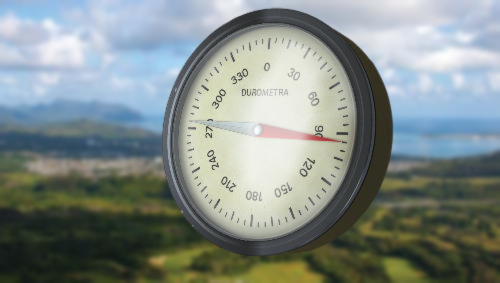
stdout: **95** °
